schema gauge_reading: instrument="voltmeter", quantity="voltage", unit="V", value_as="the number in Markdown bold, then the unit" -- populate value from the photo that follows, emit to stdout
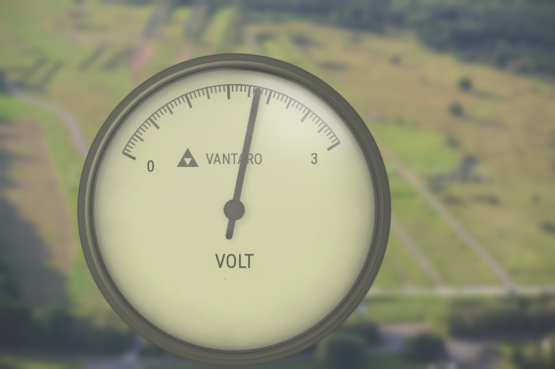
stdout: **1.85** V
